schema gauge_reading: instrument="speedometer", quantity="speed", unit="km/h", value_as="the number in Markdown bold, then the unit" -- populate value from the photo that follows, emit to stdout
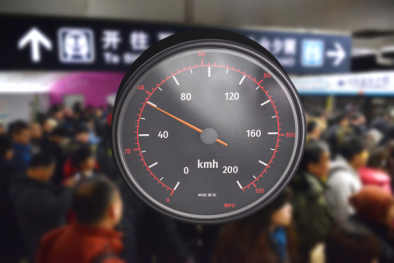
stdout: **60** km/h
